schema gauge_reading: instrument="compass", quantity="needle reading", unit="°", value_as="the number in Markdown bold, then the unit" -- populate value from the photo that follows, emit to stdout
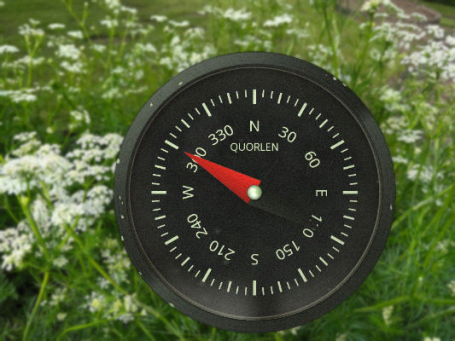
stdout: **300** °
